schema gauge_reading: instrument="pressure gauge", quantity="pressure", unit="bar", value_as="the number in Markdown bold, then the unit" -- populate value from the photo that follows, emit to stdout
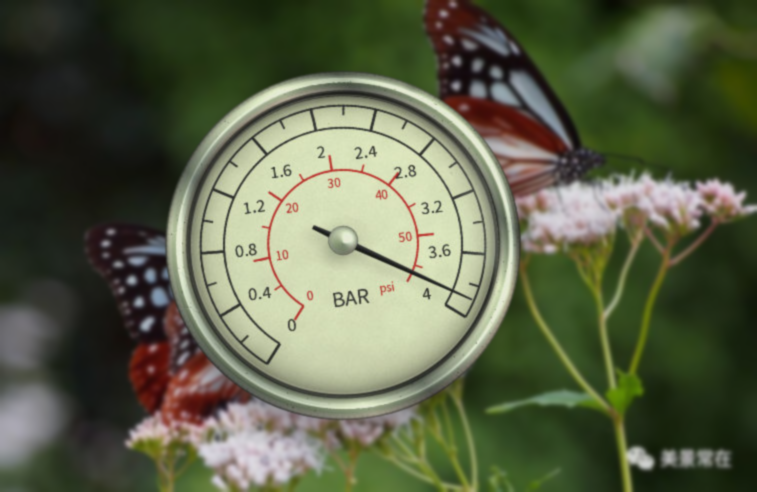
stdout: **3.9** bar
